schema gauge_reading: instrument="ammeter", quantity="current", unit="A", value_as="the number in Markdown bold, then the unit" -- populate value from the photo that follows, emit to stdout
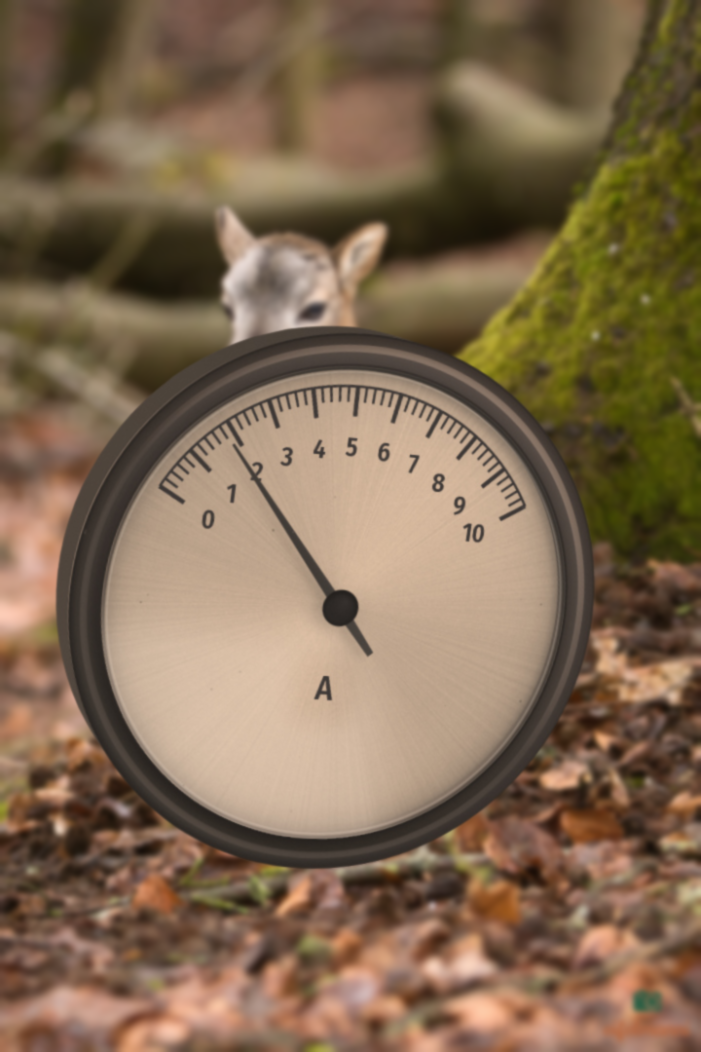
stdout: **1.8** A
